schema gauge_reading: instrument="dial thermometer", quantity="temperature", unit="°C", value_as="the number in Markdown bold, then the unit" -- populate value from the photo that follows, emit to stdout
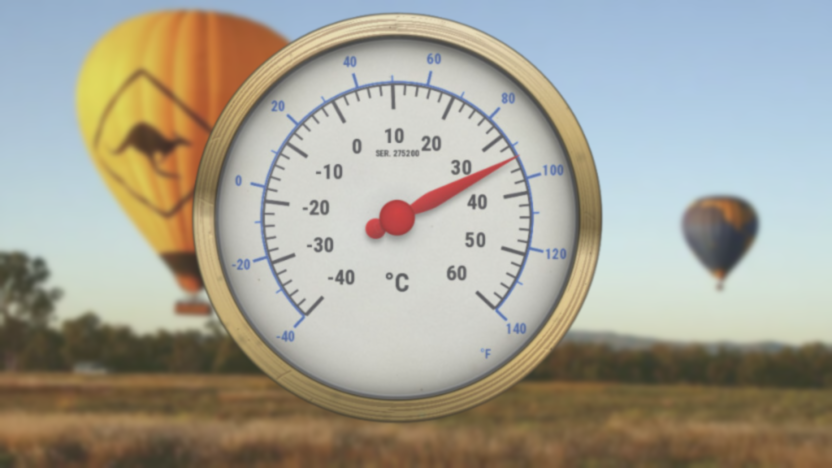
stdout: **34** °C
